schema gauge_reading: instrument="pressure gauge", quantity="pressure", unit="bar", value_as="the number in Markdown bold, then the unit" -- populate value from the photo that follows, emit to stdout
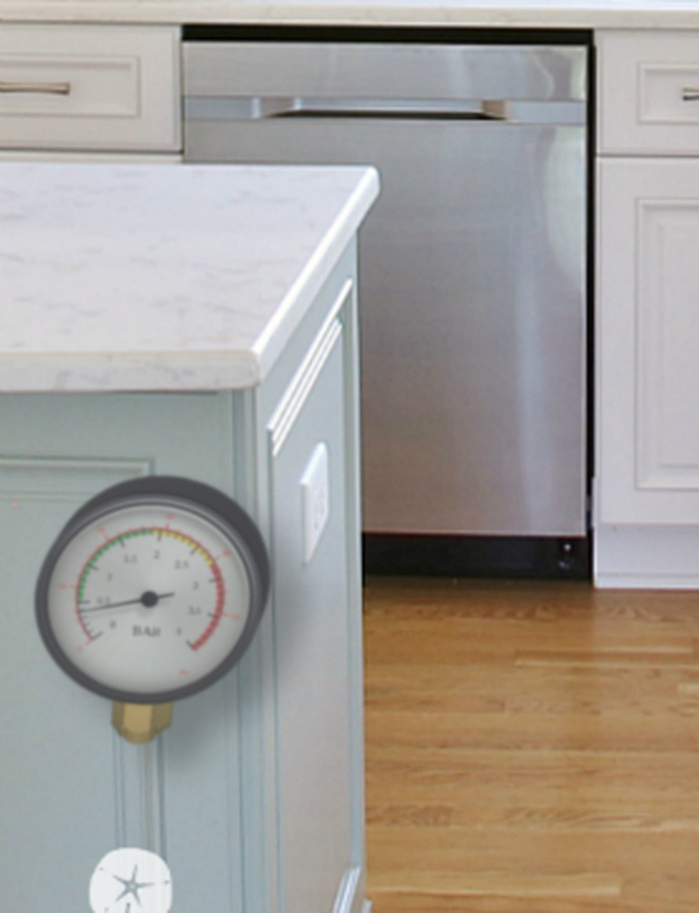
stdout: **0.4** bar
